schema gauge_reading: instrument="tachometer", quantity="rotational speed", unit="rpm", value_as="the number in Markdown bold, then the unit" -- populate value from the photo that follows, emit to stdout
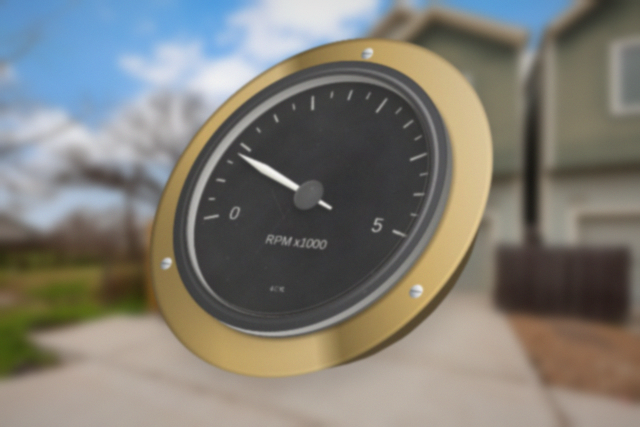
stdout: **875** rpm
